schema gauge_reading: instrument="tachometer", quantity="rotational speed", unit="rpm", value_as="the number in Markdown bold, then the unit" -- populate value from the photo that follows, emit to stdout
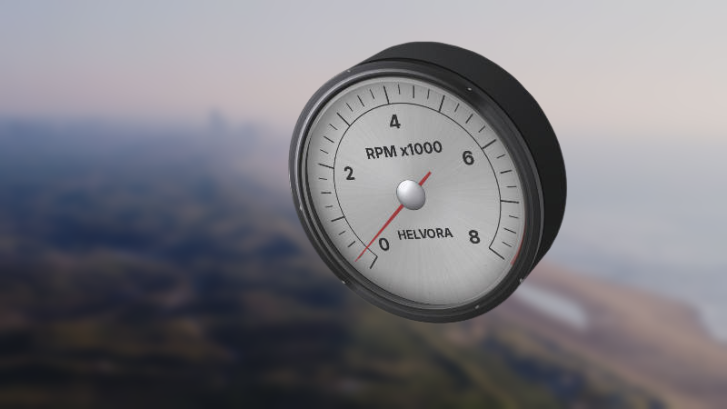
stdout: **250** rpm
